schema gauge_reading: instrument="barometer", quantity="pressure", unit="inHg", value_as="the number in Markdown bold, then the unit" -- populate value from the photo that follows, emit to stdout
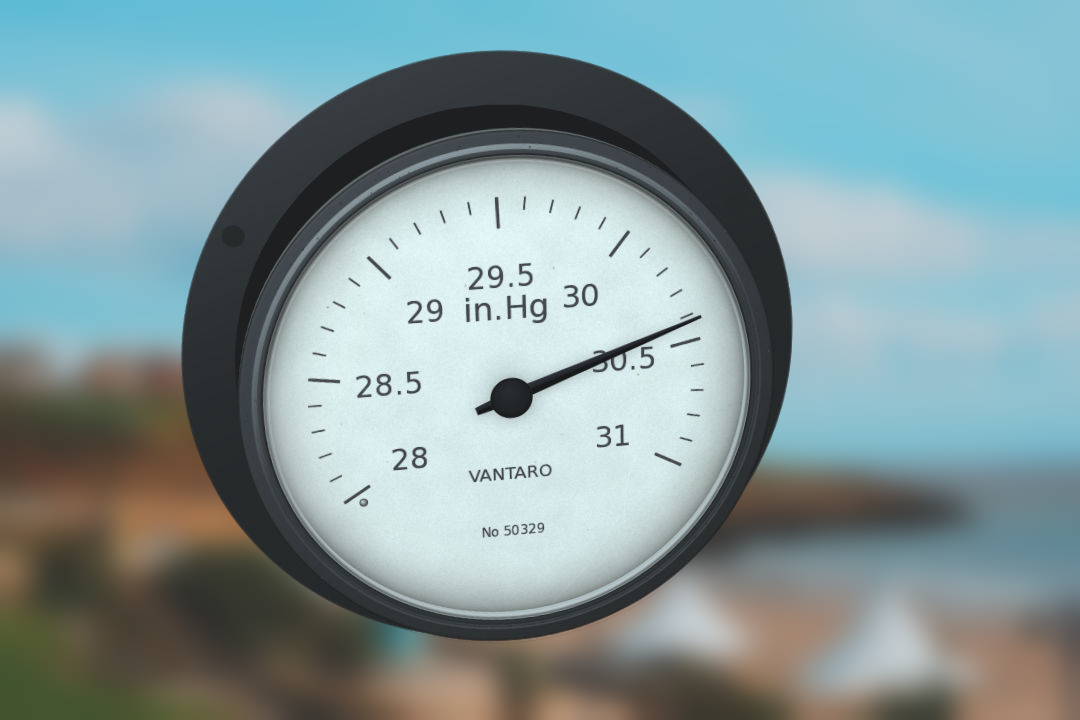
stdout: **30.4** inHg
